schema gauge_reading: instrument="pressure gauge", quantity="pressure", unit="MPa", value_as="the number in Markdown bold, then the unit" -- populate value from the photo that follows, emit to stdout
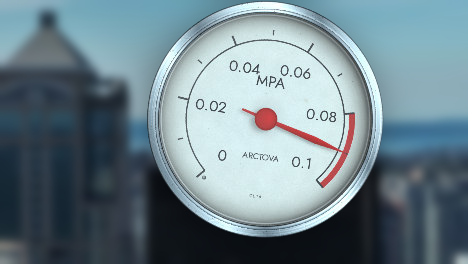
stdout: **0.09** MPa
